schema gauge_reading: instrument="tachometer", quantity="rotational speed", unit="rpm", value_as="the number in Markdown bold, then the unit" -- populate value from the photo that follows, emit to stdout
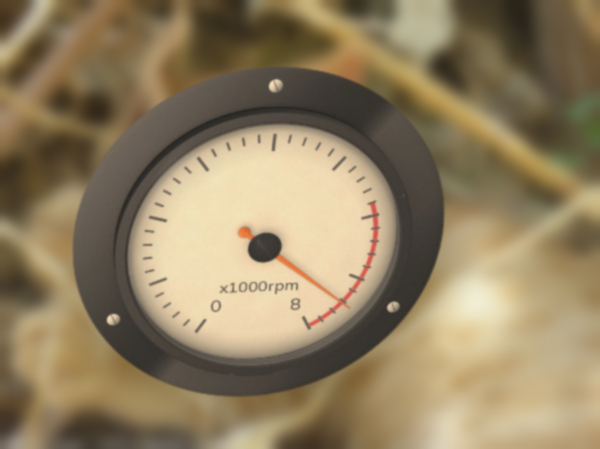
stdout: **7400** rpm
